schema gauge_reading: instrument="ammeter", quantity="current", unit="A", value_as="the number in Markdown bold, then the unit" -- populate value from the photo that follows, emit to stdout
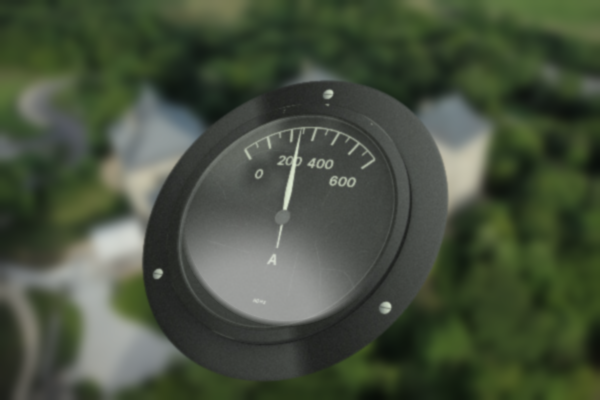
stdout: **250** A
